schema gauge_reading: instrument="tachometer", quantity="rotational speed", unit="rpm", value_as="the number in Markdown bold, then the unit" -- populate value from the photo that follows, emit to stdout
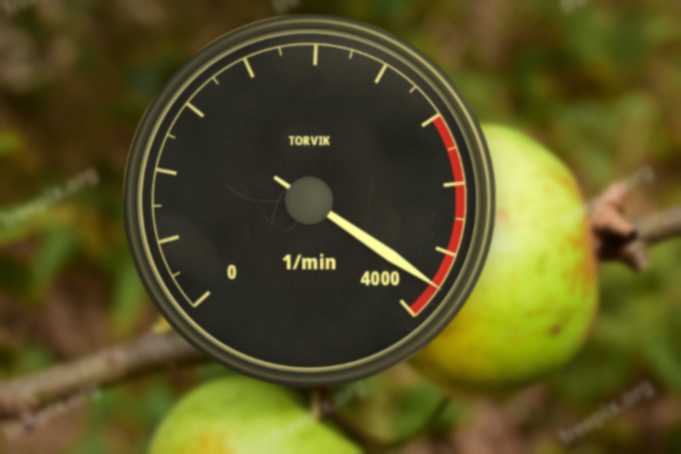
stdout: **3800** rpm
